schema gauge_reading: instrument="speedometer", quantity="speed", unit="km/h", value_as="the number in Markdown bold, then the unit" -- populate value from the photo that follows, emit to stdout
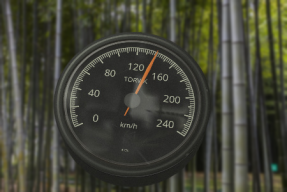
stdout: **140** km/h
